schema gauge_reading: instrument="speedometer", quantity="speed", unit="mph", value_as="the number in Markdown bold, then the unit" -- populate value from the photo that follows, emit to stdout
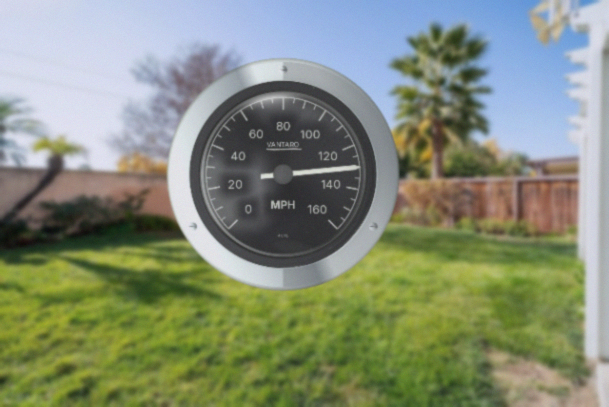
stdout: **130** mph
